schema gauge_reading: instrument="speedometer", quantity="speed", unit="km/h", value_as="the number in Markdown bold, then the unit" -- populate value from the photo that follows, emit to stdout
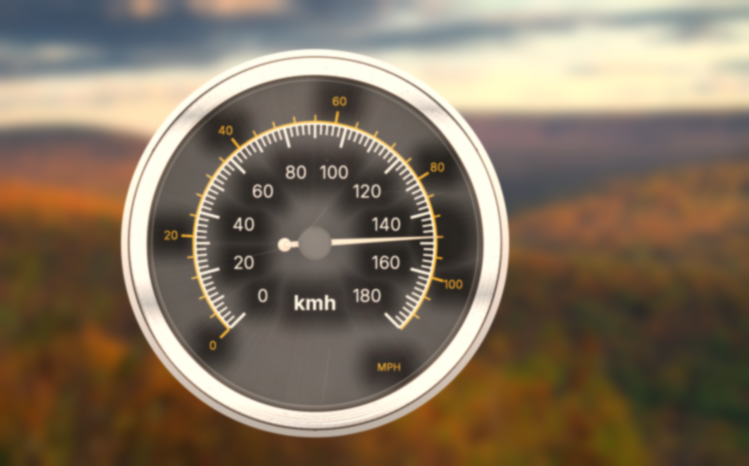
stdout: **148** km/h
